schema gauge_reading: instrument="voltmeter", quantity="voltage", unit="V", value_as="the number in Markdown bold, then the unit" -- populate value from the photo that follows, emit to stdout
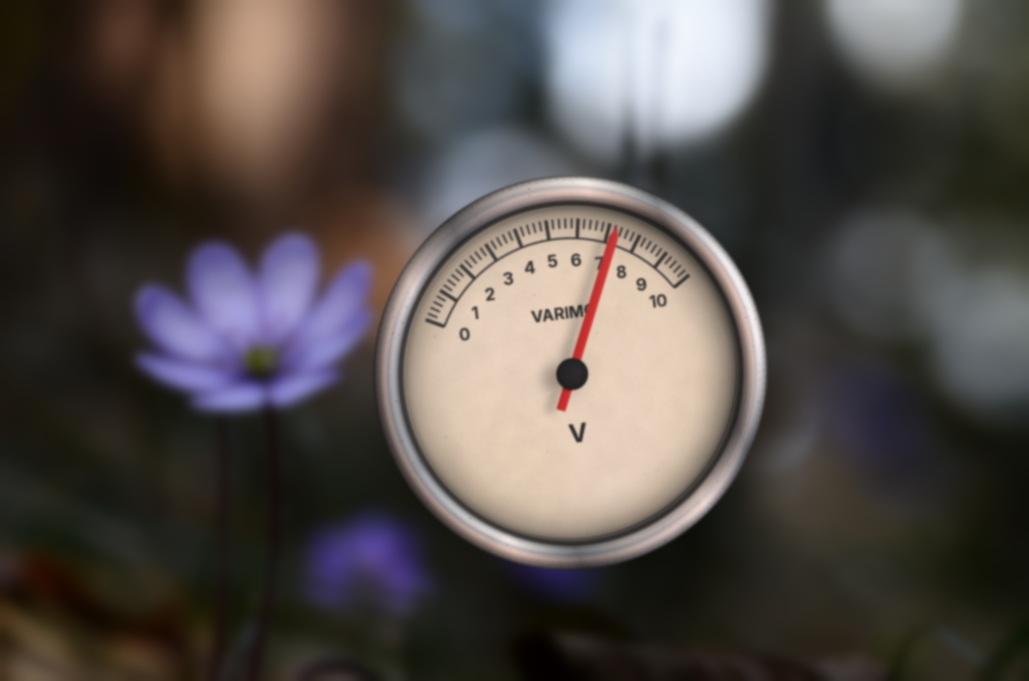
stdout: **7.2** V
